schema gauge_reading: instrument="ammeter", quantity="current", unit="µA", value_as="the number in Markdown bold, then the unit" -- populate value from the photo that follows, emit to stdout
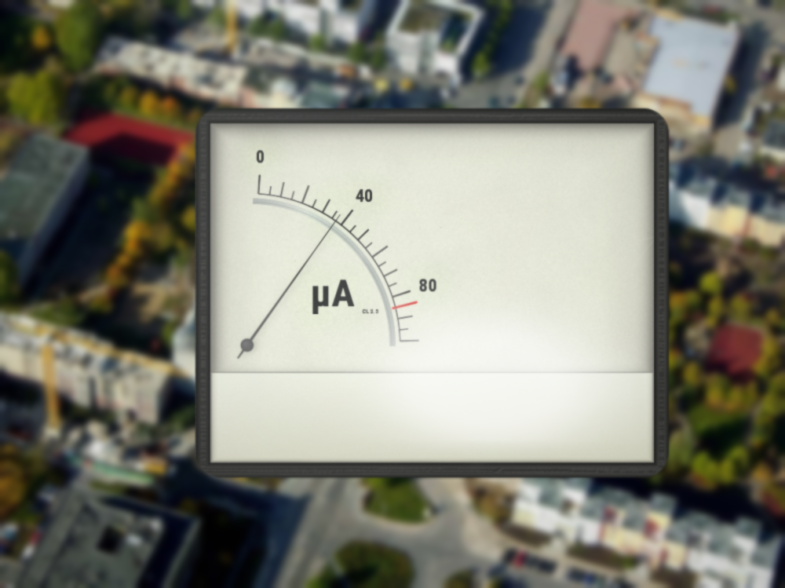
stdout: **37.5** µA
